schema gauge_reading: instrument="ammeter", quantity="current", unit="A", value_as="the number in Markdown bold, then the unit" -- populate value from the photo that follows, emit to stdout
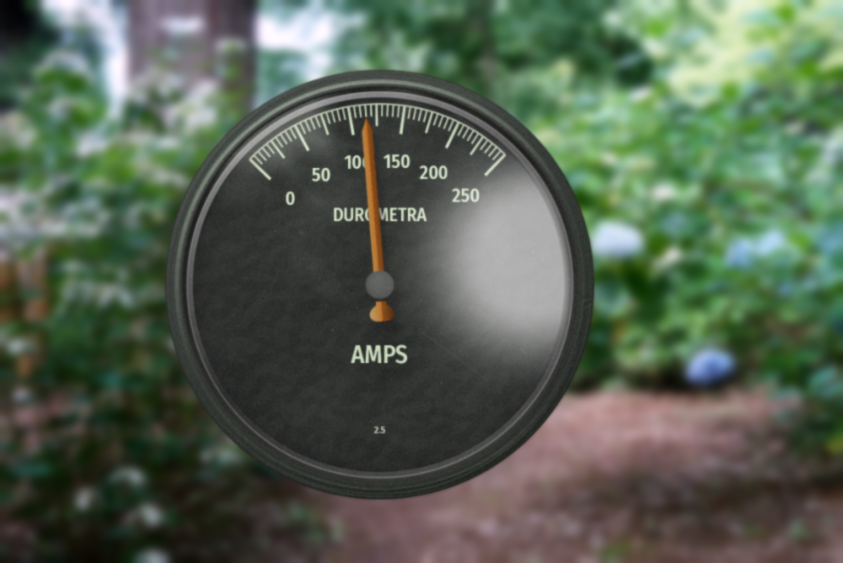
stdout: **115** A
